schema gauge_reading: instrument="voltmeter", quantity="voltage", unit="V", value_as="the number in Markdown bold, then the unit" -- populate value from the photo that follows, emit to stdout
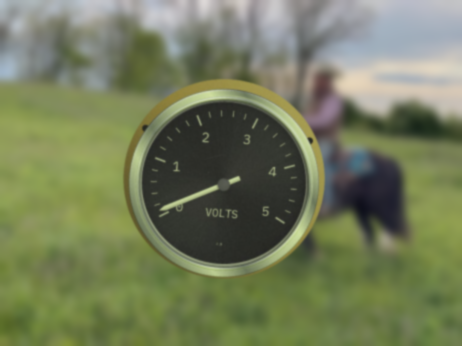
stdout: **0.1** V
